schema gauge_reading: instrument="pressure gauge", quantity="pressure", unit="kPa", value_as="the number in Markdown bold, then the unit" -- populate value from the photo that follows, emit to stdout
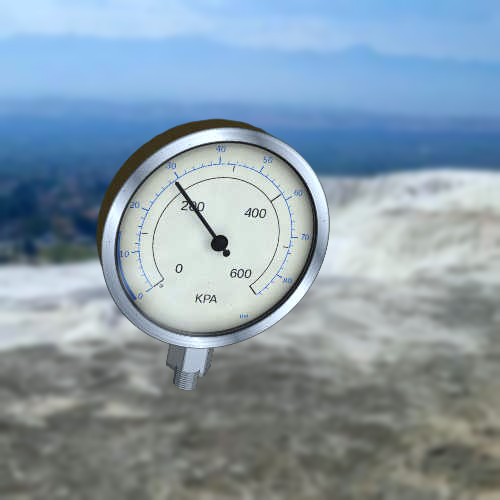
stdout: **200** kPa
